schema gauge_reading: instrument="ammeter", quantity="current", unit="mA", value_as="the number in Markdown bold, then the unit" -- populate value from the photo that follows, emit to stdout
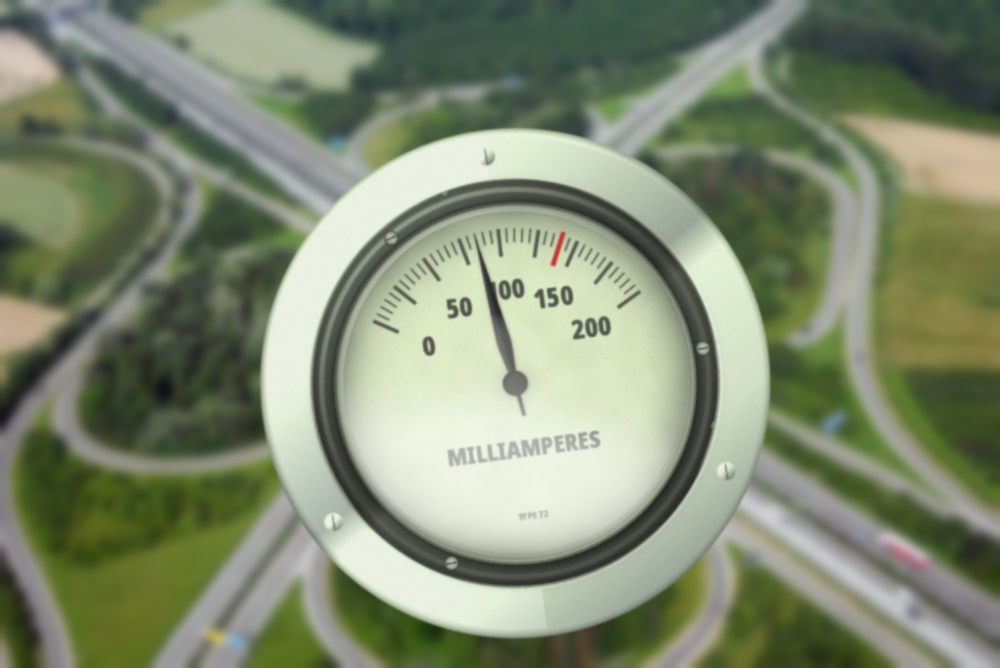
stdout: **85** mA
